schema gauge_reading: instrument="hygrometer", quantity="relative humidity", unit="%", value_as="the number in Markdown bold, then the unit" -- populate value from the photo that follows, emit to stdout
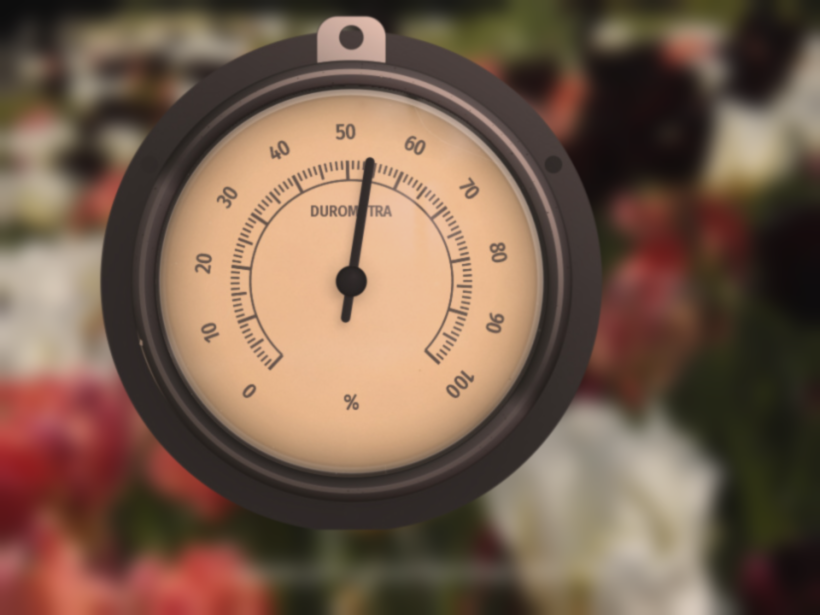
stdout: **54** %
